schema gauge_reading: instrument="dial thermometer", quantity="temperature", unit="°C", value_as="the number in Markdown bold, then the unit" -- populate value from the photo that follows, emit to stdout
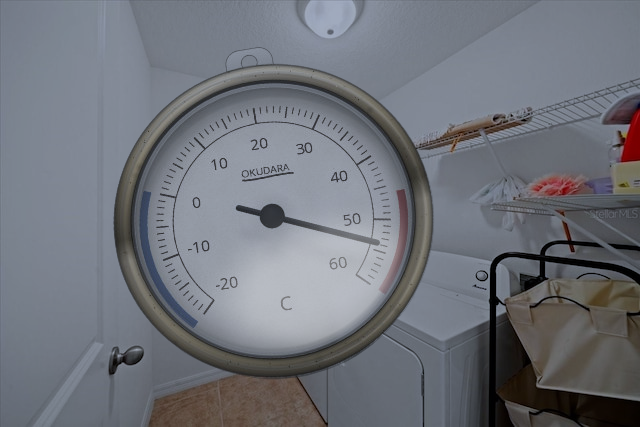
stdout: **54** °C
